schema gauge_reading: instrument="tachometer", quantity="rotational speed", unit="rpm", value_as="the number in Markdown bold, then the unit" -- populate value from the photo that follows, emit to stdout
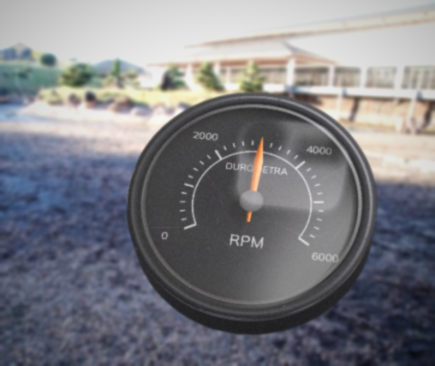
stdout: **3000** rpm
